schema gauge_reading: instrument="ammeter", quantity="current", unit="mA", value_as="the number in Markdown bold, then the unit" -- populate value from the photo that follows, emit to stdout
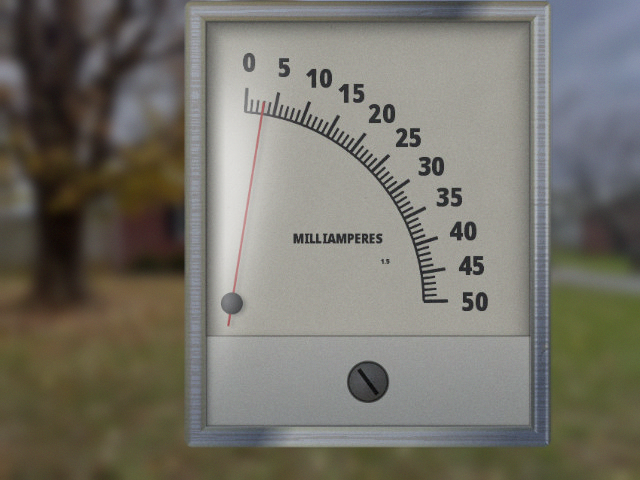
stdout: **3** mA
